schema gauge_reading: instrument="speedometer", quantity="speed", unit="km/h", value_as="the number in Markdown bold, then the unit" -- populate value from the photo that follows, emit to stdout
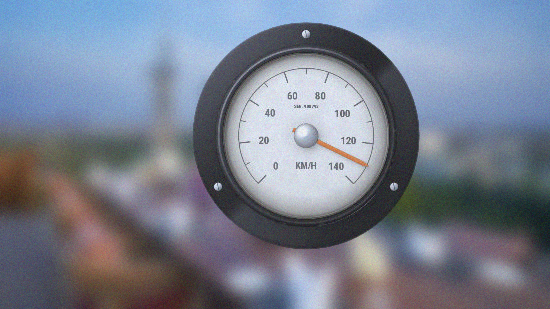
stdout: **130** km/h
